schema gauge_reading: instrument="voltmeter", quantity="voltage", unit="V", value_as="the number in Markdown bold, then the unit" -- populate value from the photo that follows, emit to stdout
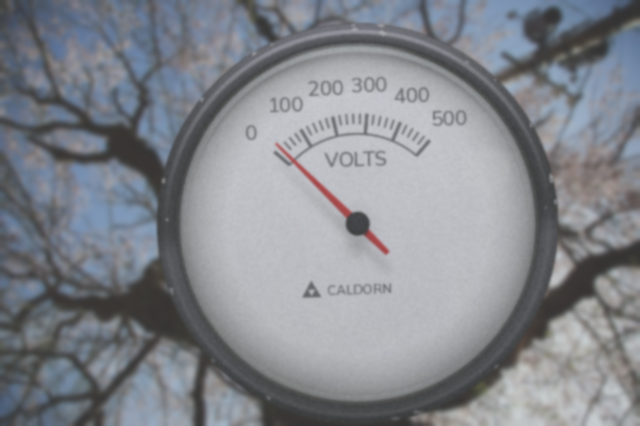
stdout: **20** V
